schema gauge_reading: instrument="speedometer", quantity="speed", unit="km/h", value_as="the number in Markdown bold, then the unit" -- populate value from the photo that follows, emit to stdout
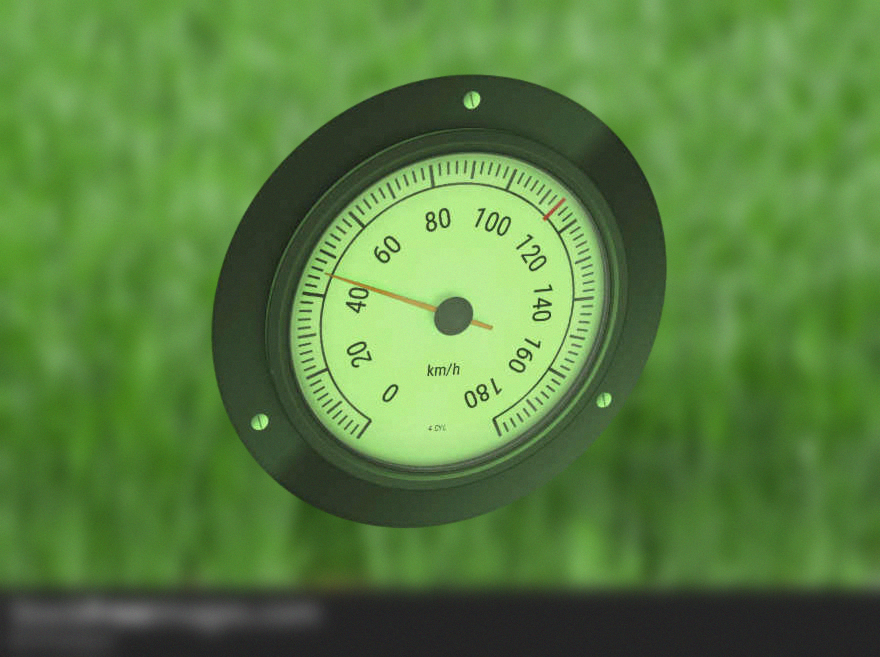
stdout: **46** km/h
